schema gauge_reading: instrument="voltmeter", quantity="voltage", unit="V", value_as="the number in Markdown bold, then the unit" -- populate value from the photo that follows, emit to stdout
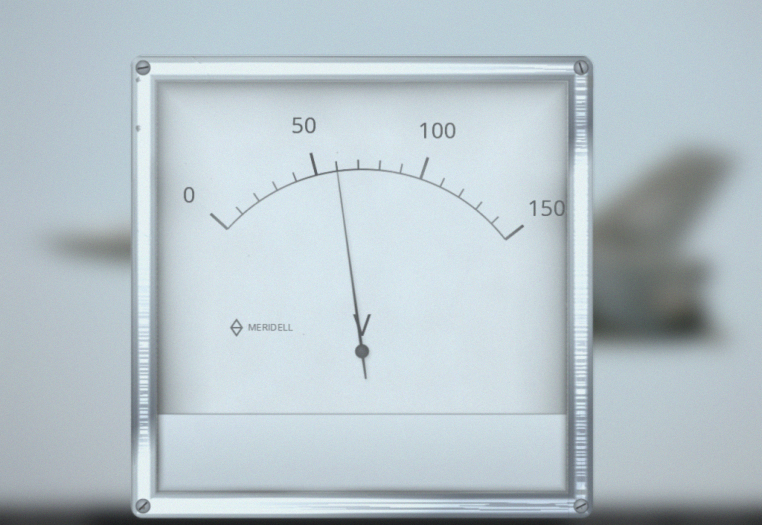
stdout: **60** V
